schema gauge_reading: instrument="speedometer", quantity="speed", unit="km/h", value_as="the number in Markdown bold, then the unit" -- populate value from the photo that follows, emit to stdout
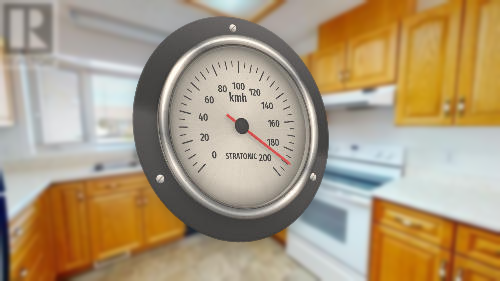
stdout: **190** km/h
